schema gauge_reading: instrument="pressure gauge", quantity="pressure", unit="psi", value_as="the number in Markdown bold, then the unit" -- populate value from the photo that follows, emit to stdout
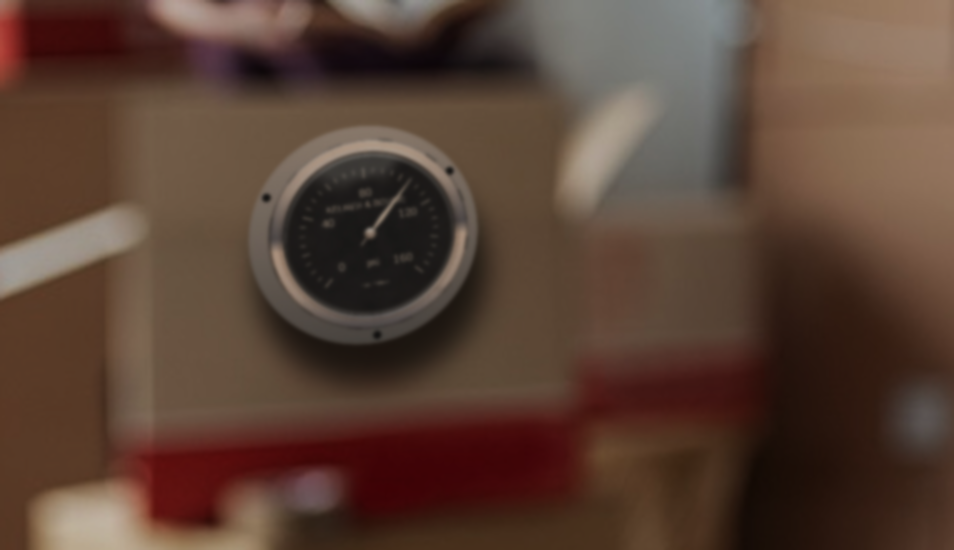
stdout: **105** psi
